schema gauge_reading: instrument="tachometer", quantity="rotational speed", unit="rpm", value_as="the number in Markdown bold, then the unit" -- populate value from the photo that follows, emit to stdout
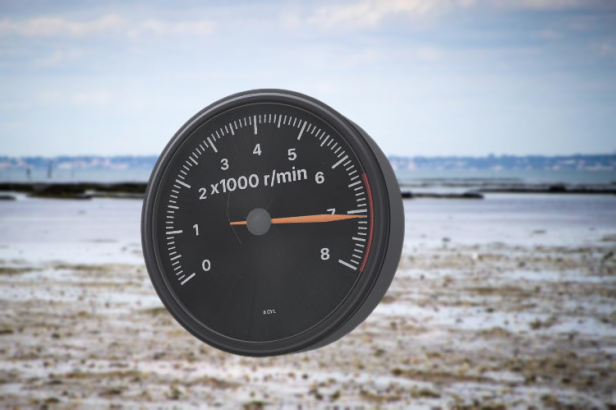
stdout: **7100** rpm
